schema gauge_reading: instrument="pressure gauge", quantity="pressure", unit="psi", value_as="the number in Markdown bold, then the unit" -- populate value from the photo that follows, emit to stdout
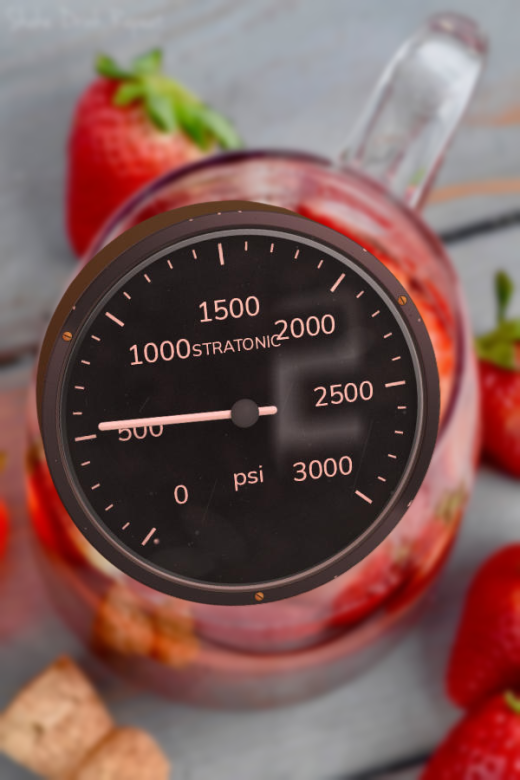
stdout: **550** psi
